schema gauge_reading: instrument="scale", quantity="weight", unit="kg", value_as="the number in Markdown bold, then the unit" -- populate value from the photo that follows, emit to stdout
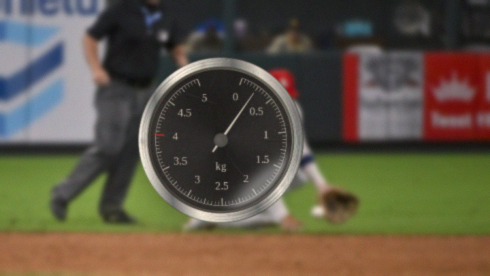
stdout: **0.25** kg
